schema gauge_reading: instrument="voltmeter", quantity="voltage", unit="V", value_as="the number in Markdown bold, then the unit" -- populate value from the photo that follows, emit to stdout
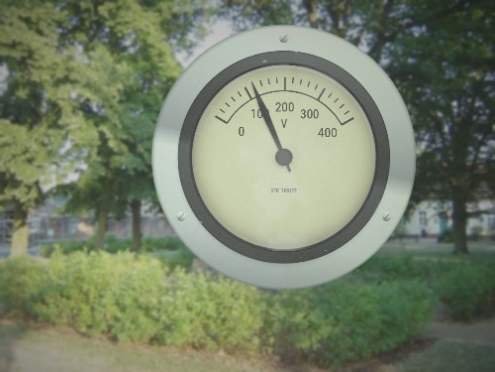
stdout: **120** V
